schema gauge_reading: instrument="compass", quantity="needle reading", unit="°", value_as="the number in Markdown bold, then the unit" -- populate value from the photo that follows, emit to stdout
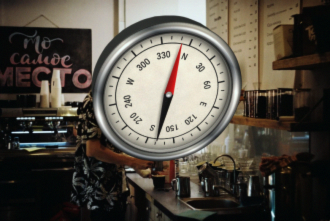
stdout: **350** °
